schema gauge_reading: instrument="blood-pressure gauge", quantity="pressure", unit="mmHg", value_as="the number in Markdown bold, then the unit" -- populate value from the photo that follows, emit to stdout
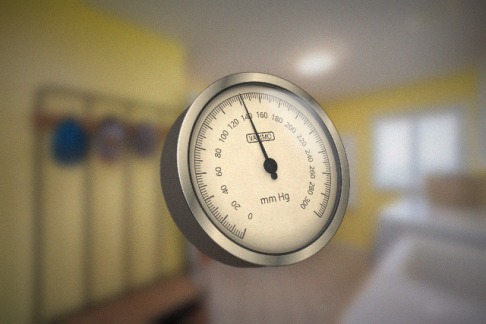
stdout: **140** mmHg
